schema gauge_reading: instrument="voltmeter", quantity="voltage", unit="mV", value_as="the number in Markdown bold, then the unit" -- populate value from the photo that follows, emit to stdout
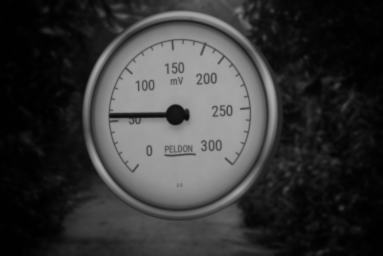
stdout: **55** mV
